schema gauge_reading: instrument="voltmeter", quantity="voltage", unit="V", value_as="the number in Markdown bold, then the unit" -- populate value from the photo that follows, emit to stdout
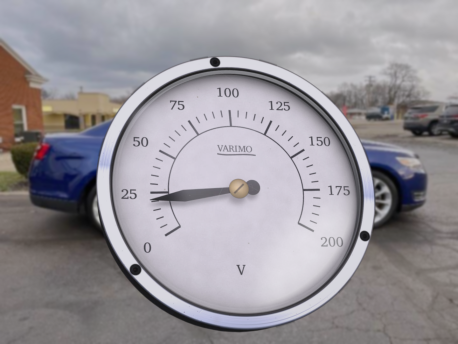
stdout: **20** V
